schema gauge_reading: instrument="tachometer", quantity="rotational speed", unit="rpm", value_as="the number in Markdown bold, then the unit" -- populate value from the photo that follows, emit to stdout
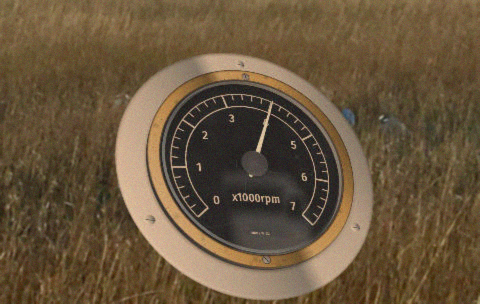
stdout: **4000** rpm
